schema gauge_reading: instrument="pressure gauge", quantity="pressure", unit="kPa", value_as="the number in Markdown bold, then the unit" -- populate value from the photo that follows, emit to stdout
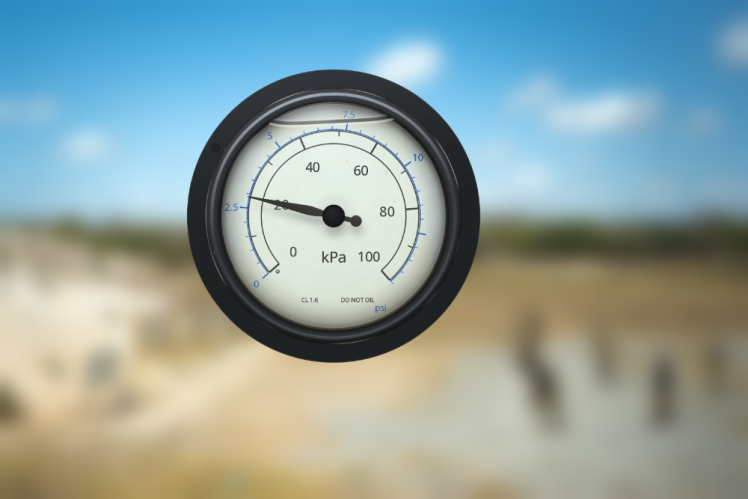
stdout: **20** kPa
